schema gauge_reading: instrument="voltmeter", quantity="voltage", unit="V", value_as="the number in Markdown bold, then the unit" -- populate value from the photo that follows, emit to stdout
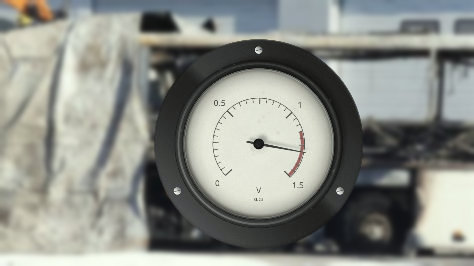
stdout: **1.3** V
